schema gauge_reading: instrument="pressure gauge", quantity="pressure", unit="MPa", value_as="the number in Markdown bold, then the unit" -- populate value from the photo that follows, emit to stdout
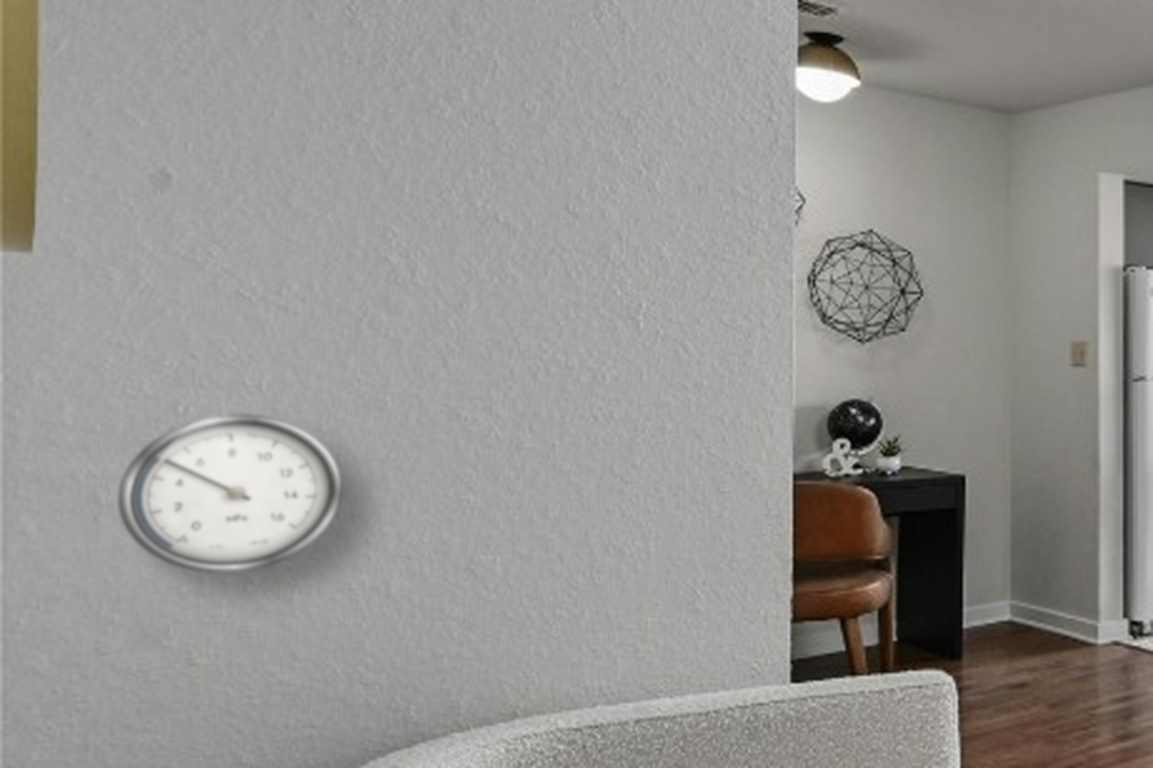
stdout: **5** MPa
